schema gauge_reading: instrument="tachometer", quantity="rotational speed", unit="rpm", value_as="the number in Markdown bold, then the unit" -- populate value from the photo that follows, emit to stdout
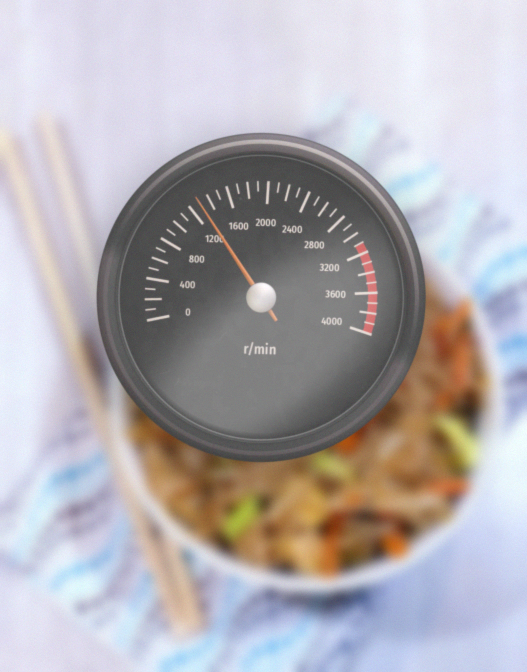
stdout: **1300** rpm
